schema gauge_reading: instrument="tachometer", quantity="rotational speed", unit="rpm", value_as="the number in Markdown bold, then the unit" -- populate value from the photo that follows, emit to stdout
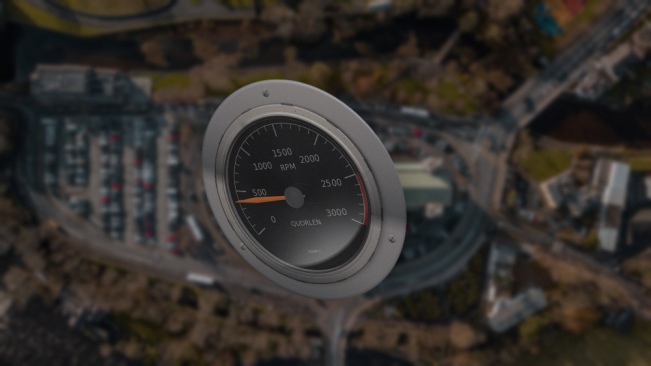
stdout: **400** rpm
